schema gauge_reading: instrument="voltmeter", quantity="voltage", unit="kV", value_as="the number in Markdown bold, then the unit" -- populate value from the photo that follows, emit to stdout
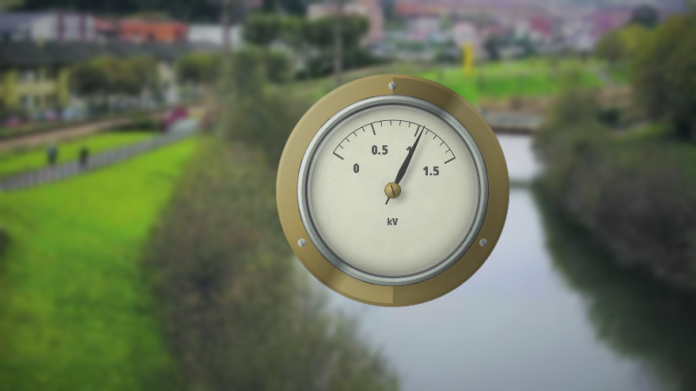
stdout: **1.05** kV
